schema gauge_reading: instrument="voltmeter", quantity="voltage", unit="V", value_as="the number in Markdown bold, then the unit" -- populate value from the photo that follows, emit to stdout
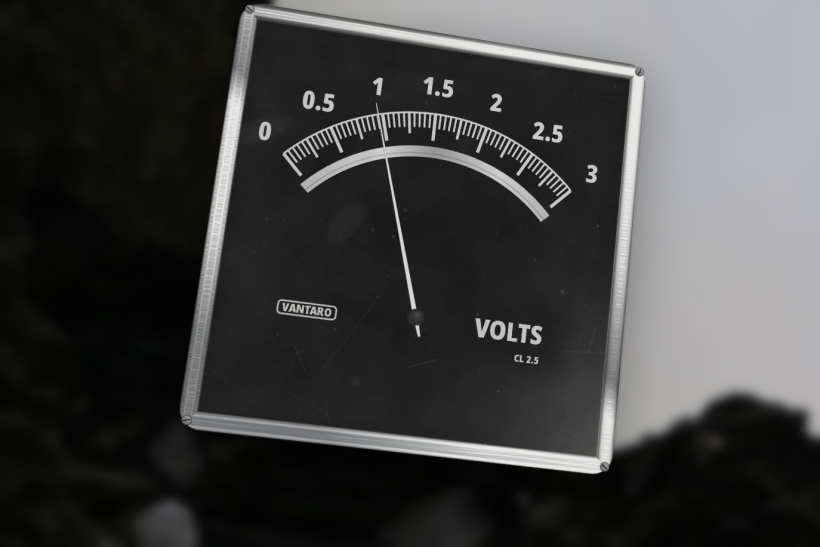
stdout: **0.95** V
